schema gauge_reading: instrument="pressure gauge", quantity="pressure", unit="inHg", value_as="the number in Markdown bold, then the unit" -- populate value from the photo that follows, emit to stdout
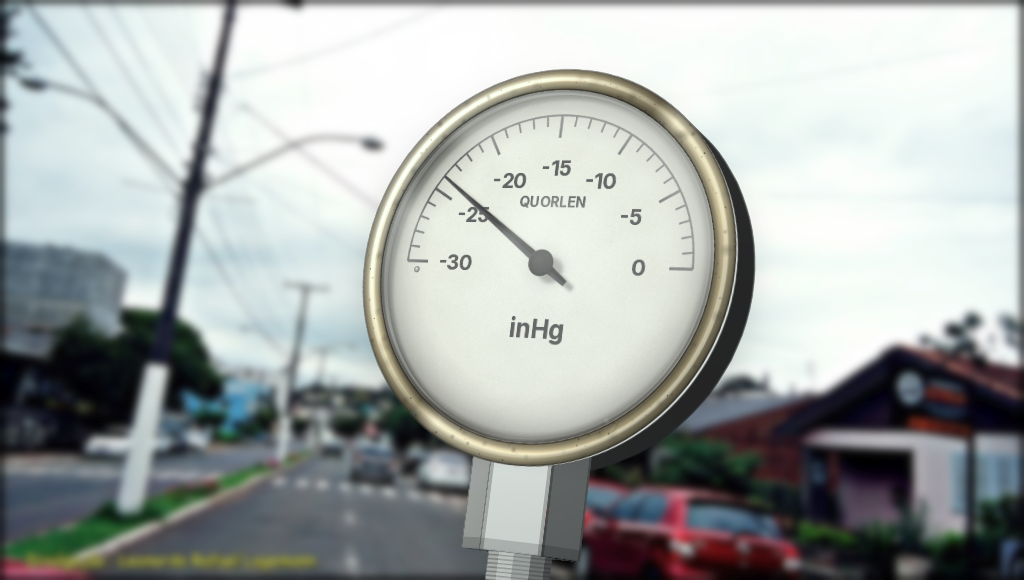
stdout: **-24** inHg
